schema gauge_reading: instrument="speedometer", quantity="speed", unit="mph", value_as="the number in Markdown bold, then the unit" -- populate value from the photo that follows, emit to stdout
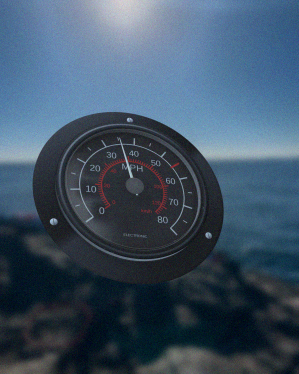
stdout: **35** mph
